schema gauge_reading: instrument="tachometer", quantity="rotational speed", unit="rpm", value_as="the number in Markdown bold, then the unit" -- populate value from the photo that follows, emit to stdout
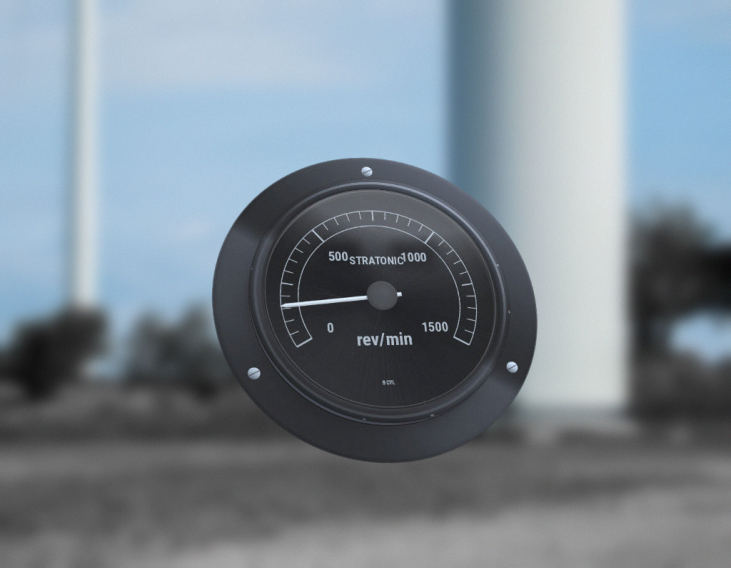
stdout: **150** rpm
